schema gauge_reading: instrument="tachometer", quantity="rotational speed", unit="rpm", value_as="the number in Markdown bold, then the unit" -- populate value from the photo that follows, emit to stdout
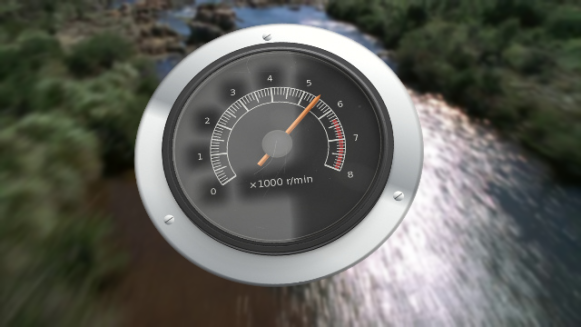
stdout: **5500** rpm
